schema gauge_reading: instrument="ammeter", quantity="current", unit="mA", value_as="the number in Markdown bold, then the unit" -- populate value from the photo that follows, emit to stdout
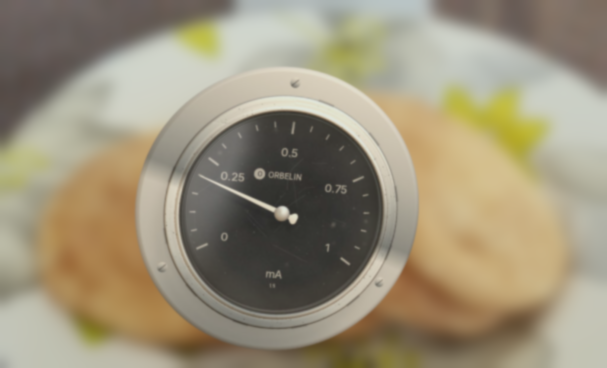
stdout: **0.2** mA
